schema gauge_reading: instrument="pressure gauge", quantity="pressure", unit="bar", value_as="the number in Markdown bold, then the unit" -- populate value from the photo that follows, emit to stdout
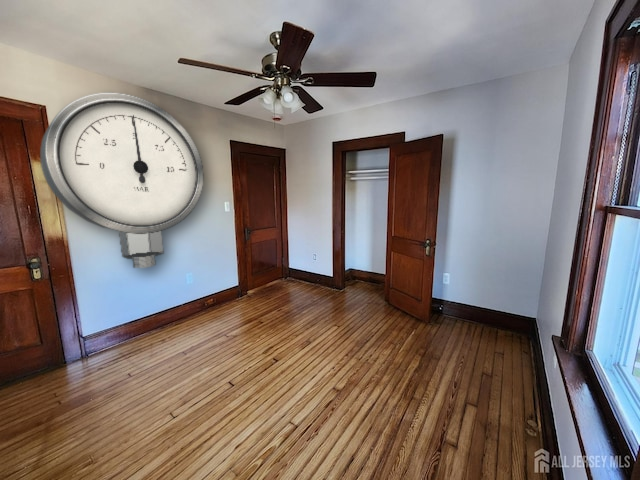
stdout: **5** bar
